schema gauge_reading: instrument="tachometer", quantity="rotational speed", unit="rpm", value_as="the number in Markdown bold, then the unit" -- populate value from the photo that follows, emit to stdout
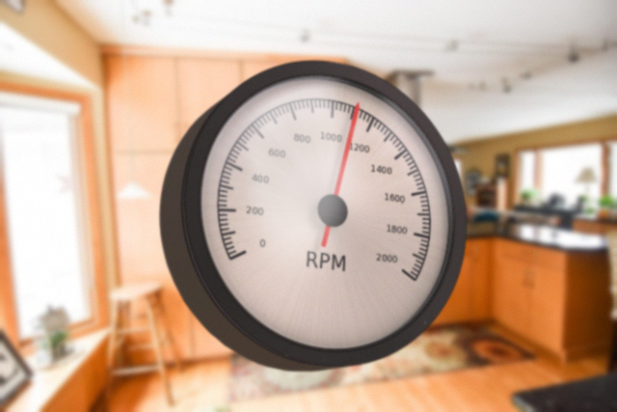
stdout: **1100** rpm
